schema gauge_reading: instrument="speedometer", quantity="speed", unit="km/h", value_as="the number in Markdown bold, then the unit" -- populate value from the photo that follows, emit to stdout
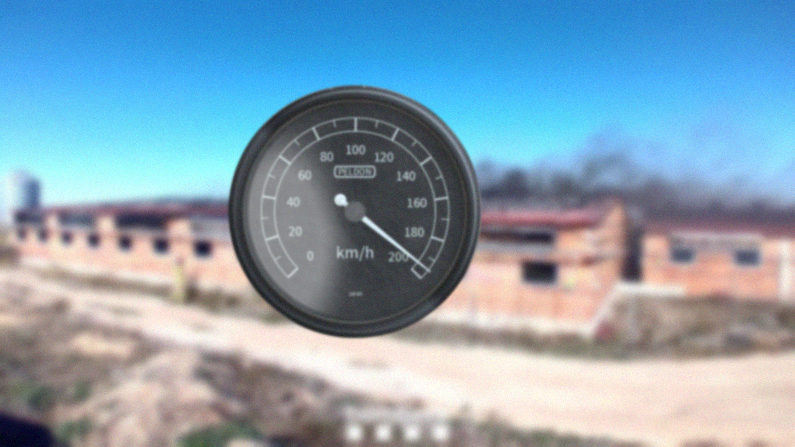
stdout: **195** km/h
